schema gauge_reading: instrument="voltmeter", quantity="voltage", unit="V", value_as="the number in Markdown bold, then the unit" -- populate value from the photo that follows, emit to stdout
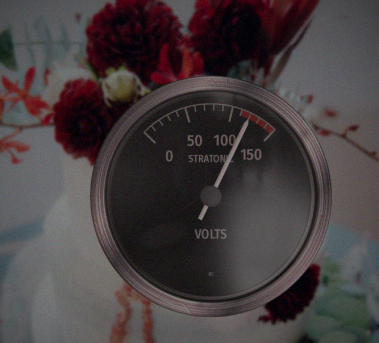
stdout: **120** V
